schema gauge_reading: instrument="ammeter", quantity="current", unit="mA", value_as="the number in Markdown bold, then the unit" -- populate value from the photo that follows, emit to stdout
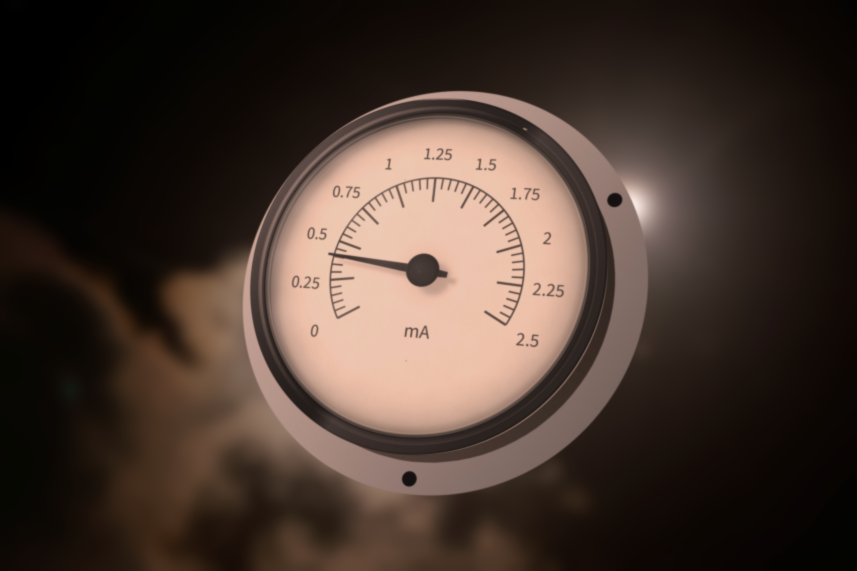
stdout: **0.4** mA
